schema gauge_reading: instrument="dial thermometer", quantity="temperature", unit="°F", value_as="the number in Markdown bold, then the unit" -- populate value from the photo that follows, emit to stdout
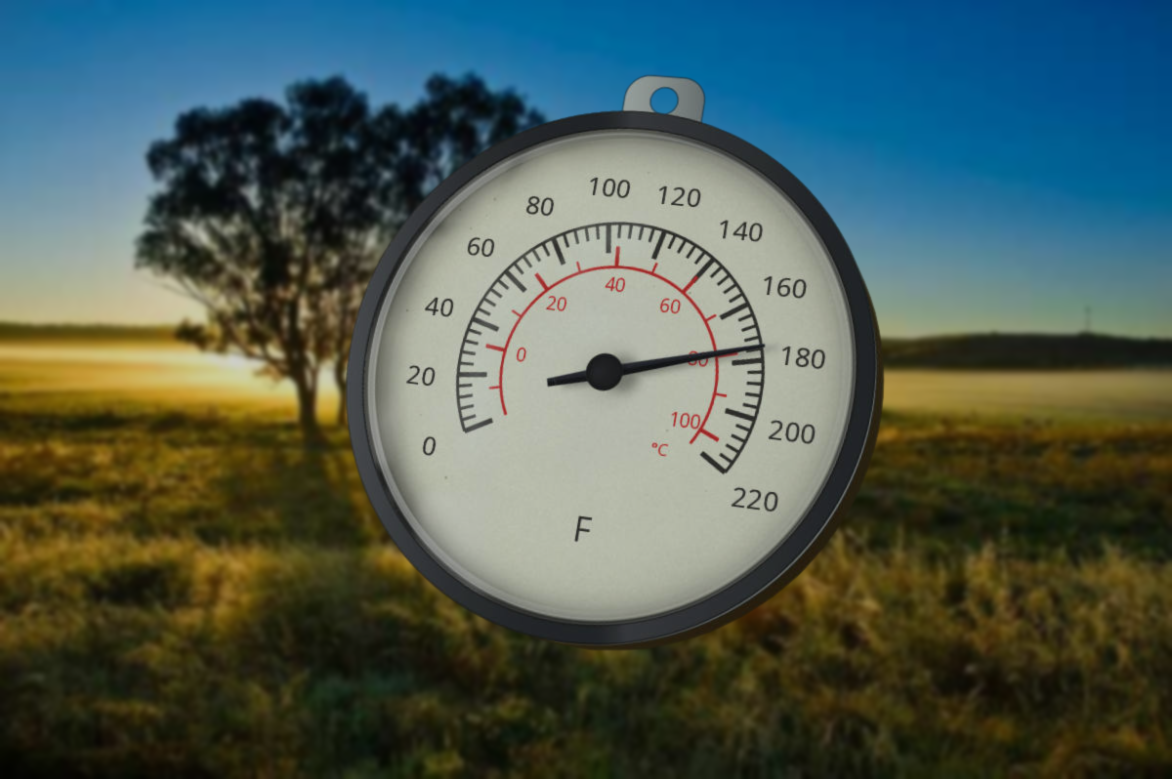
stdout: **176** °F
